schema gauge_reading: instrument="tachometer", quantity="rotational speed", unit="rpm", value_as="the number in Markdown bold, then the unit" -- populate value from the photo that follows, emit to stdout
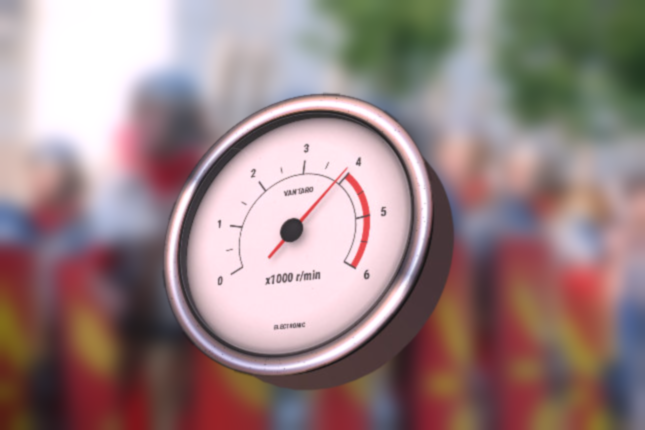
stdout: **4000** rpm
